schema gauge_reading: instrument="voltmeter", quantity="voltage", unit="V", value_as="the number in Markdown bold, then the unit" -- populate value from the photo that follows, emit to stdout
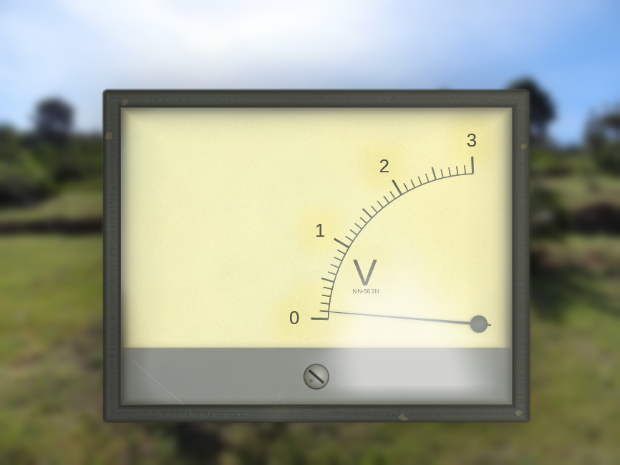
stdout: **0.1** V
